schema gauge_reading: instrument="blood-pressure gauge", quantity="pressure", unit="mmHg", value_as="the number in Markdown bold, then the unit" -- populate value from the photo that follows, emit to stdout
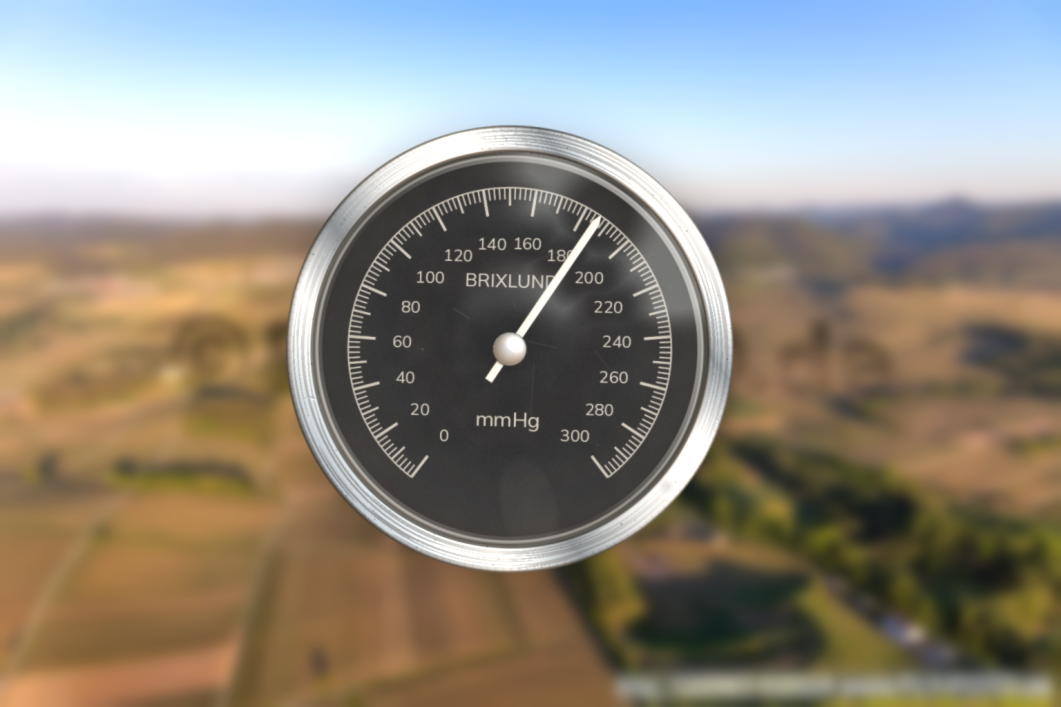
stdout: **186** mmHg
